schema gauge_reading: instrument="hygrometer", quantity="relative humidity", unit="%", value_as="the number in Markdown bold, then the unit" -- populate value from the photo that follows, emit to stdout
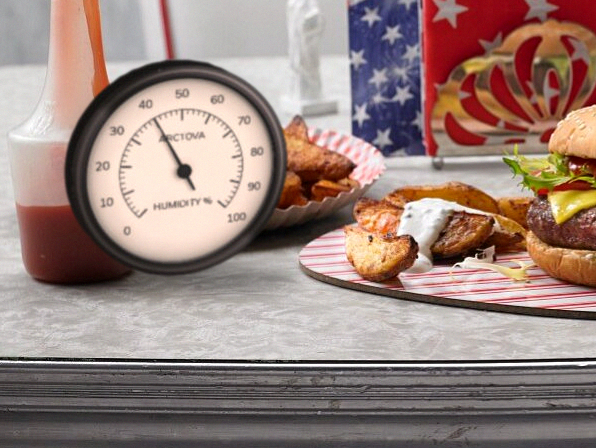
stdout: **40** %
